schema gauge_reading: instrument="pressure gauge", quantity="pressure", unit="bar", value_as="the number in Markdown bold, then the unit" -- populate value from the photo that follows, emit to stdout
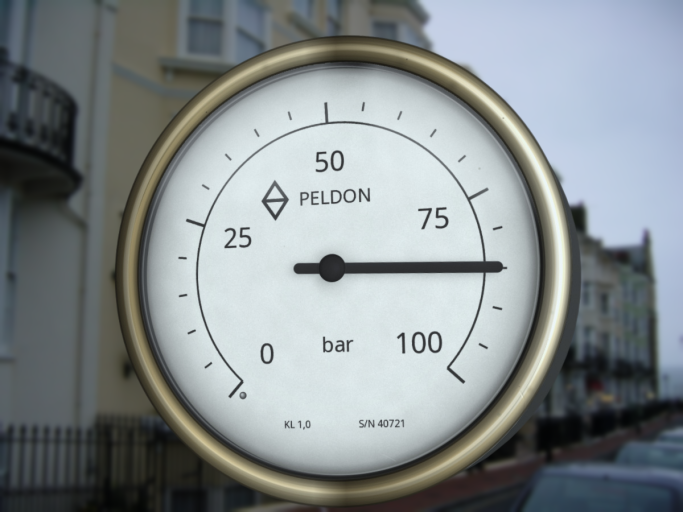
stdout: **85** bar
